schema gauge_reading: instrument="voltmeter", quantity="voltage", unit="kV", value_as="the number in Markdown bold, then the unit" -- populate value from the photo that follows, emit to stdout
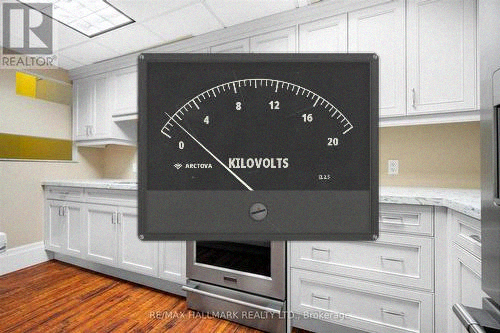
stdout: **1.5** kV
